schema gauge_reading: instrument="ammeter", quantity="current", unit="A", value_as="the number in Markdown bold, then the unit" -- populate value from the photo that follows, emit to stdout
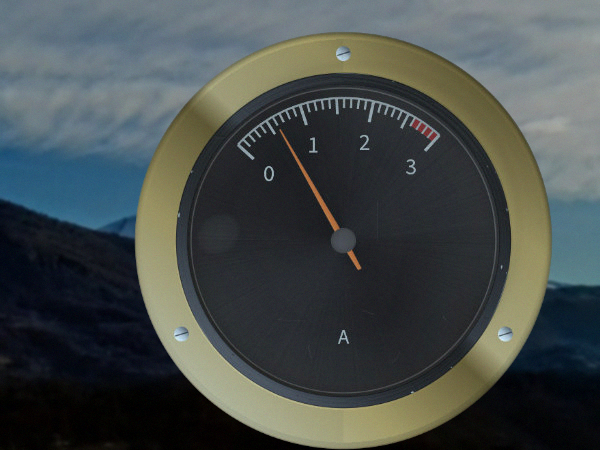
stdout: **0.6** A
